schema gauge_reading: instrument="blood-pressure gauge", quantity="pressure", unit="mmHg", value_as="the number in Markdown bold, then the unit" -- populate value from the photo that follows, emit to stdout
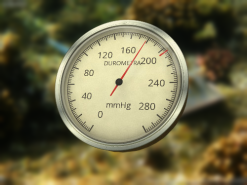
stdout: **180** mmHg
